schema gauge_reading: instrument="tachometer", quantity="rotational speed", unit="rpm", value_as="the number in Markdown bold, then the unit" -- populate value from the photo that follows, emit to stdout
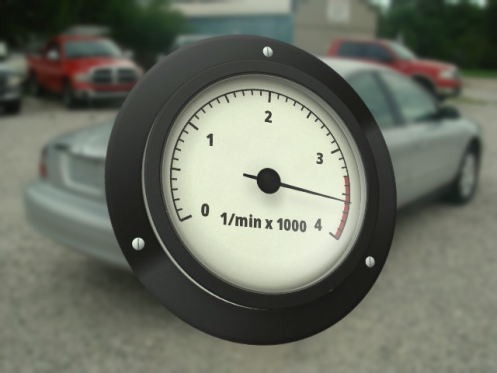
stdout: **3600** rpm
